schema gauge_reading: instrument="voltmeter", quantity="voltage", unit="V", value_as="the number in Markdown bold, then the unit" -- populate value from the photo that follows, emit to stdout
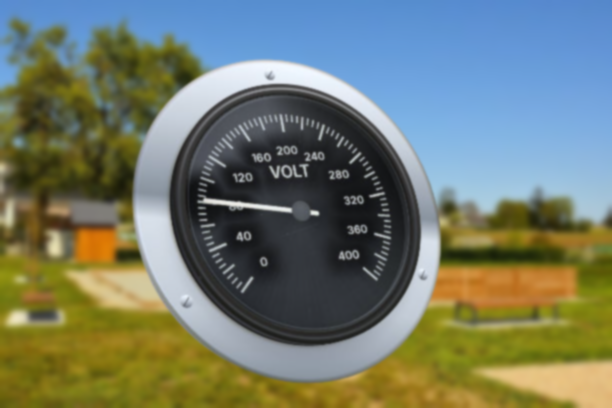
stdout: **80** V
